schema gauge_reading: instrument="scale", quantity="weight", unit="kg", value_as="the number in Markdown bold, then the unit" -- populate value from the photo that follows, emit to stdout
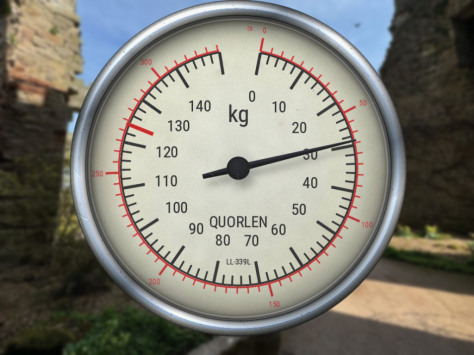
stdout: **29** kg
